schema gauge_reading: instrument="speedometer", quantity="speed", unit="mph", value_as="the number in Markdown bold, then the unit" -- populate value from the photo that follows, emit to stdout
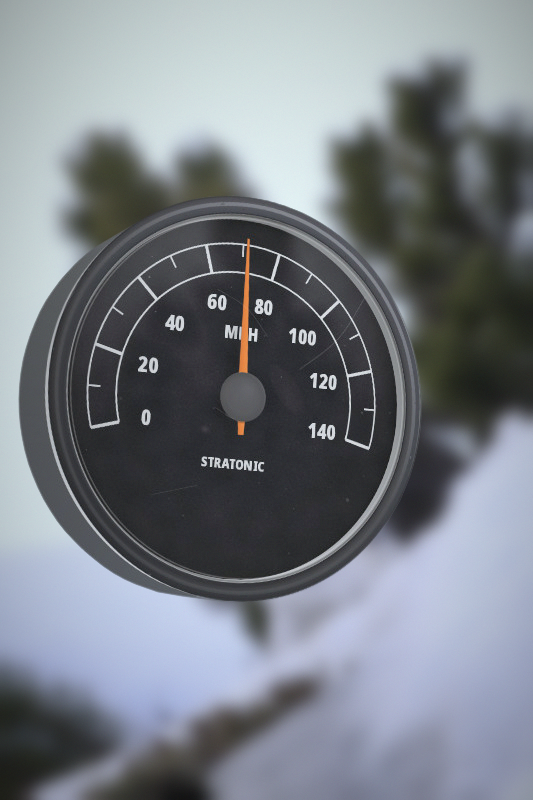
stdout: **70** mph
